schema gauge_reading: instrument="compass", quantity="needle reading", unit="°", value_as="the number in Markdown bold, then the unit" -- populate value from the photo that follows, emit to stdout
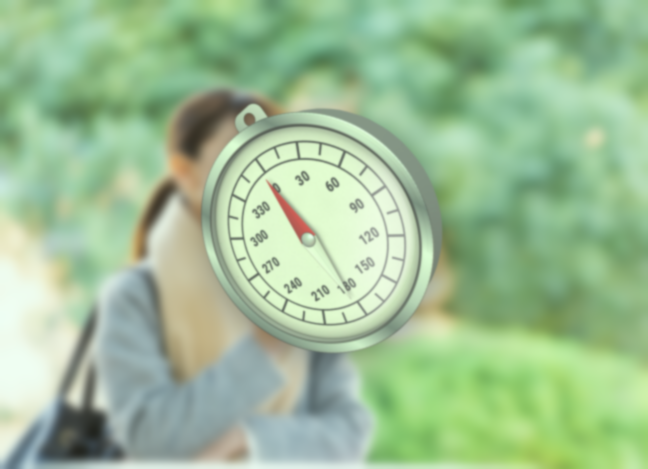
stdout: **0** °
